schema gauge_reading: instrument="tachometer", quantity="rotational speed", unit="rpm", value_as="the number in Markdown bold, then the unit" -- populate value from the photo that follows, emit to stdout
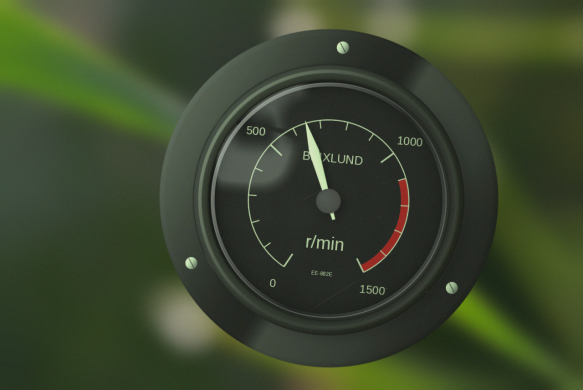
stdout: **650** rpm
